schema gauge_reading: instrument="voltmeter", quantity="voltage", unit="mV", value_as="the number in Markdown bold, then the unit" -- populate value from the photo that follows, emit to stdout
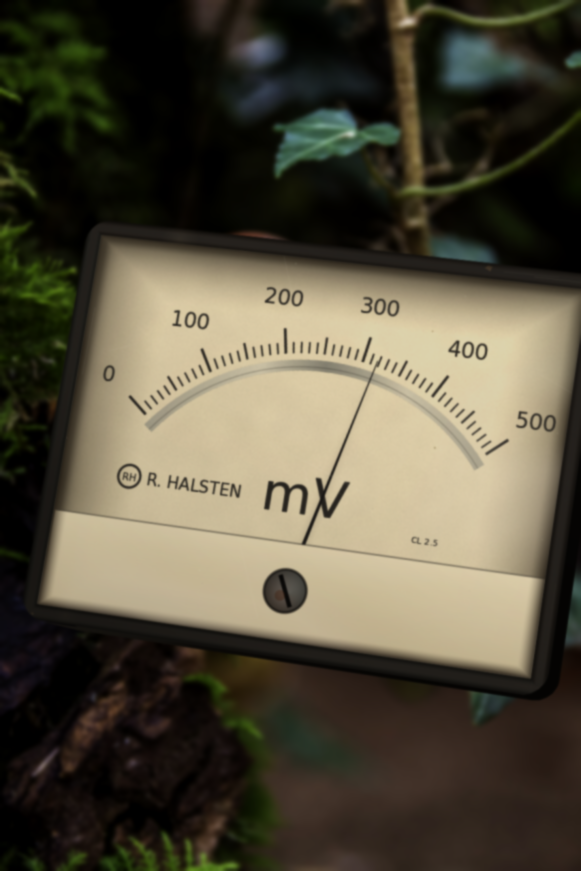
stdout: **320** mV
